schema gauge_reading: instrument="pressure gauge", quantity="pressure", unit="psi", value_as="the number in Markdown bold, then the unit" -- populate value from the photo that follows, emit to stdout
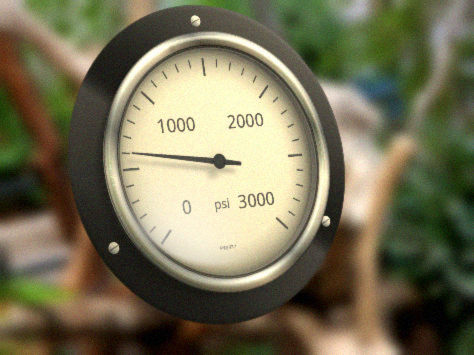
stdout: **600** psi
